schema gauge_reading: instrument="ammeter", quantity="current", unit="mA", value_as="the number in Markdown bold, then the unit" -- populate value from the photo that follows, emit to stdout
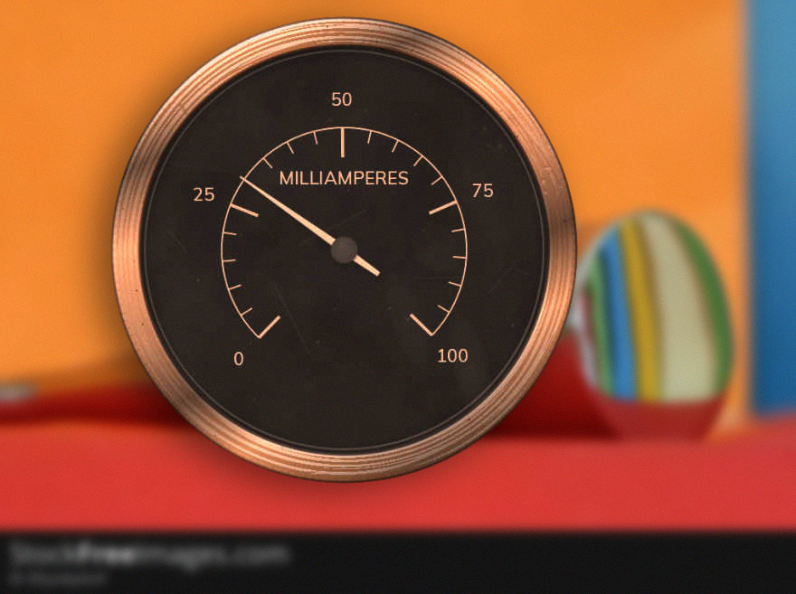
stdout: **30** mA
